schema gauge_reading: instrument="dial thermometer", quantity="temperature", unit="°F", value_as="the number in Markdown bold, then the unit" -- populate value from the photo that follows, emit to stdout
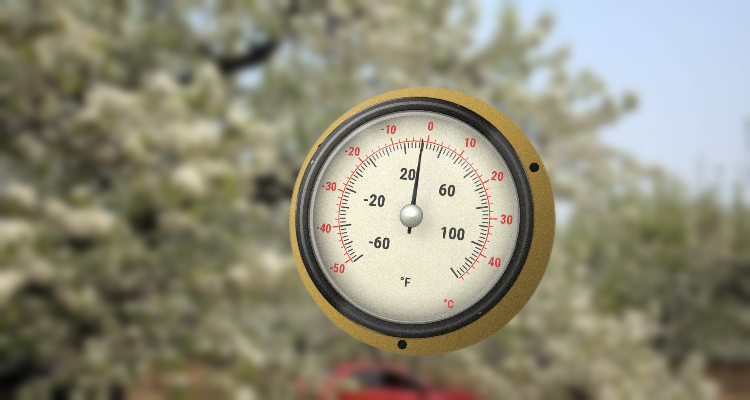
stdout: **30** °F
